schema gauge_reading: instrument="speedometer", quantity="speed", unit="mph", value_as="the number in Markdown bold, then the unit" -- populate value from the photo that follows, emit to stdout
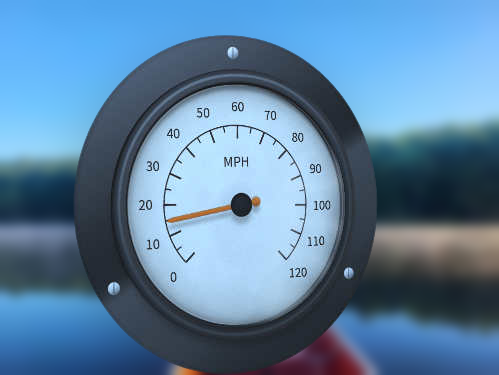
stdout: **15** mph
